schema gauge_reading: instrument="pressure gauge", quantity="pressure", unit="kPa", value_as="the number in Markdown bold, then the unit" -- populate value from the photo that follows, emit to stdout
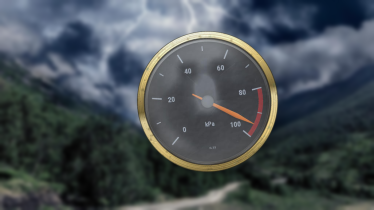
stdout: **95** kPa
